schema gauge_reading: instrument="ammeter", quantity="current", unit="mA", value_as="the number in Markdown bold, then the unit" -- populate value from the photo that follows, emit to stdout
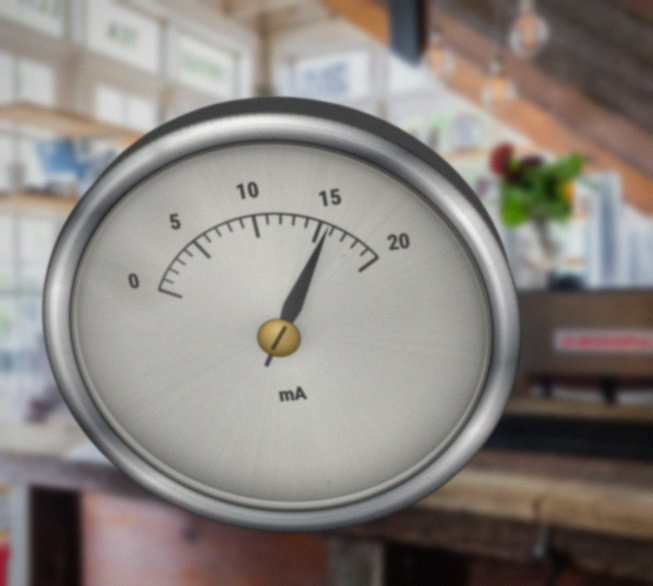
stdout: **15.5** mA
